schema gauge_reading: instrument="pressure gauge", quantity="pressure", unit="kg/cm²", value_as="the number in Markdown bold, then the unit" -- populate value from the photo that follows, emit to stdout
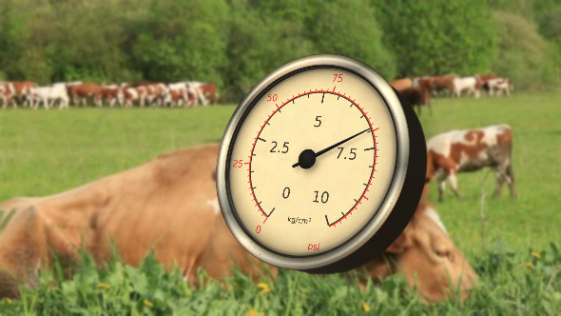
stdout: **7** kg/cm²
